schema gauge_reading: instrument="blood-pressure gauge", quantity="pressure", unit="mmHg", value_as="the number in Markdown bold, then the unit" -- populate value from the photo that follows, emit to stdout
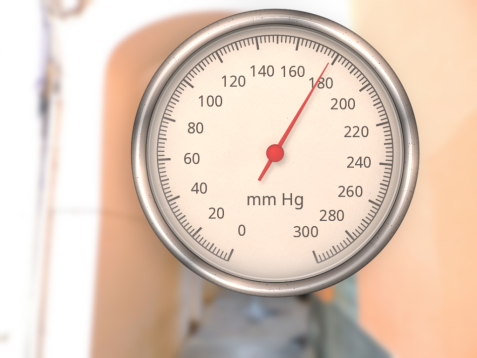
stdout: **178** mmHg
